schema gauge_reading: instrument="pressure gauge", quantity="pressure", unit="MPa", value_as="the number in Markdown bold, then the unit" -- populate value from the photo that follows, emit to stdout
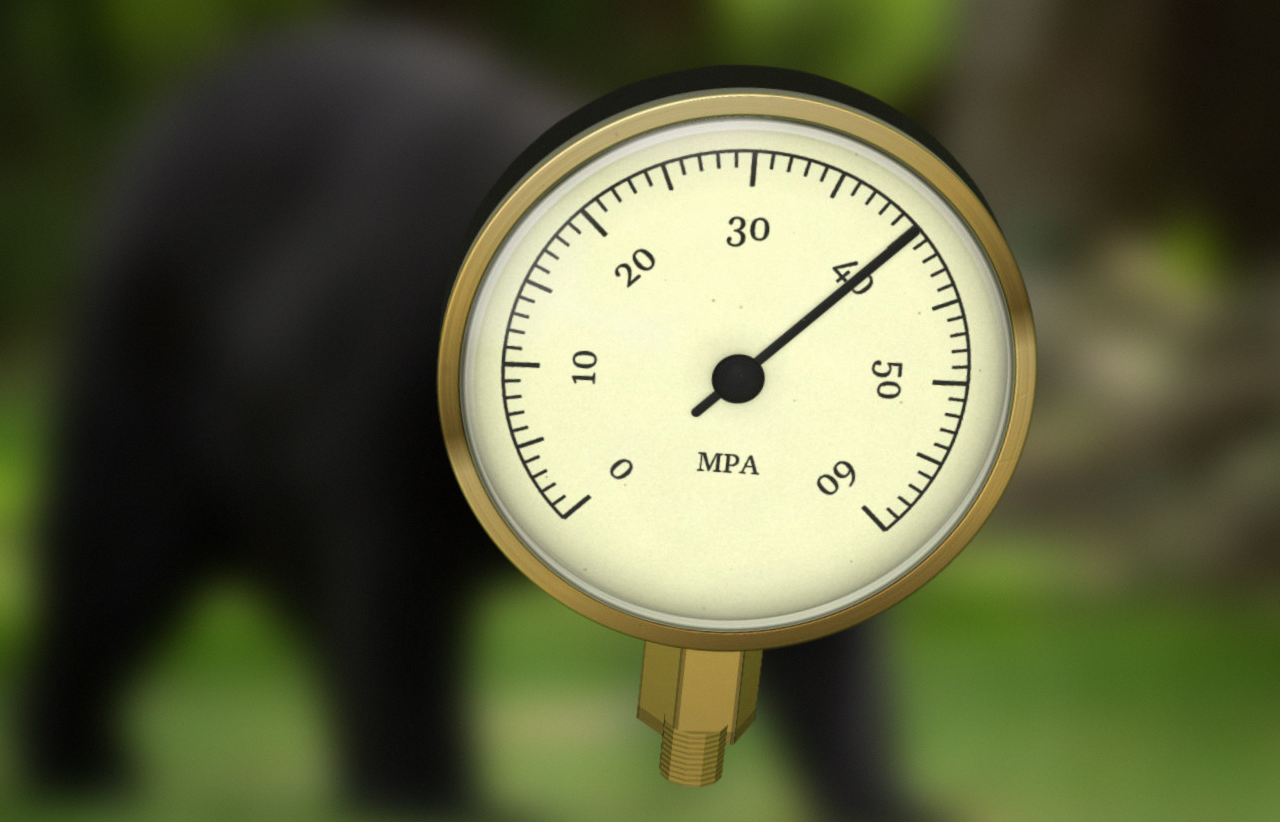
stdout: **40** MPa
